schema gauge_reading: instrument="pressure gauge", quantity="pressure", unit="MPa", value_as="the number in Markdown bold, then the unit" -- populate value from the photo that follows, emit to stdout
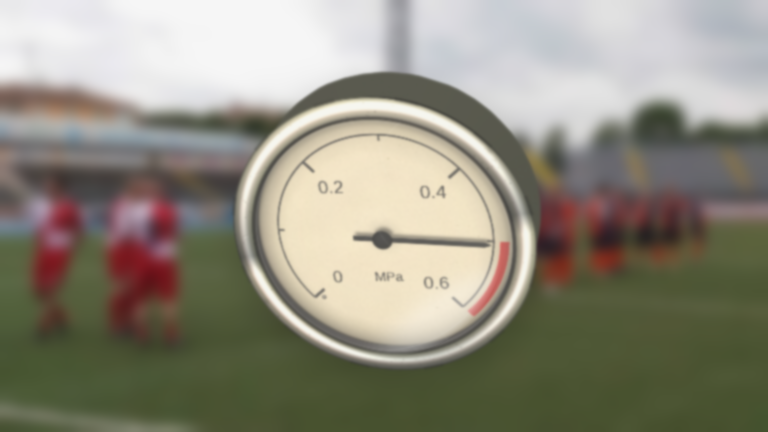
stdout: **0.5** MPa
